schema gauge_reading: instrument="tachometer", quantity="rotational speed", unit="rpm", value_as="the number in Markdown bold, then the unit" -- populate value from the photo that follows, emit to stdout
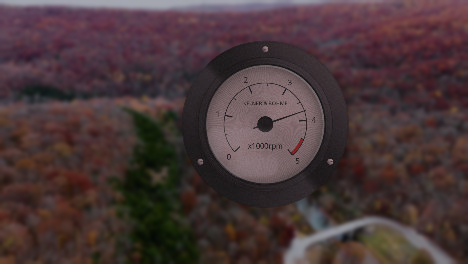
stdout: **3750** rpm
